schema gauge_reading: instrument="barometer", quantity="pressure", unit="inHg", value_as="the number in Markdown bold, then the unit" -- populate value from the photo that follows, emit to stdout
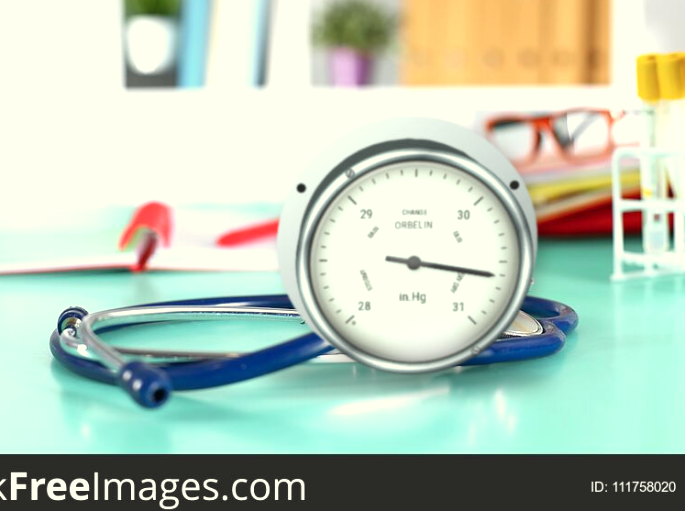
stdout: **30.6** inHg
